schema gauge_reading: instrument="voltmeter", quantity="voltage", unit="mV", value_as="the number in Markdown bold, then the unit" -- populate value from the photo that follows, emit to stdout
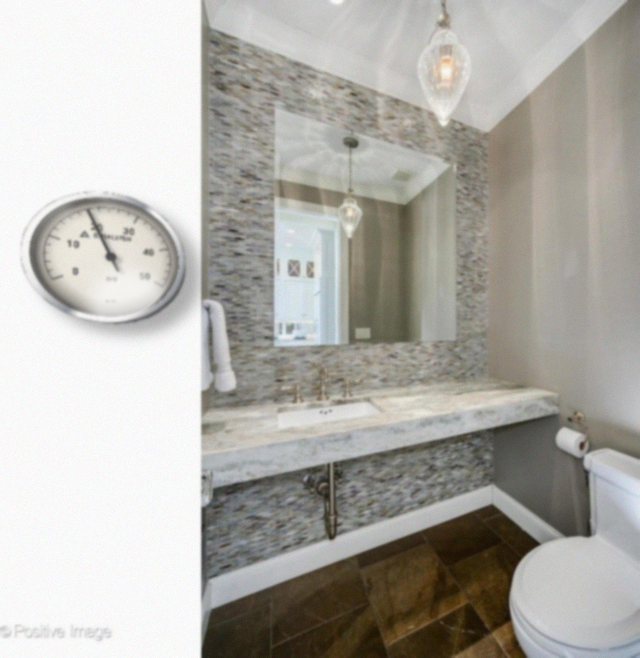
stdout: **20** mV
